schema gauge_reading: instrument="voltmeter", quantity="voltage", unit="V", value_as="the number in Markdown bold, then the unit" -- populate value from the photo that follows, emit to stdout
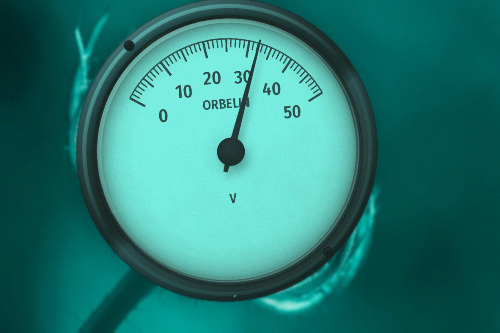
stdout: **32** V
